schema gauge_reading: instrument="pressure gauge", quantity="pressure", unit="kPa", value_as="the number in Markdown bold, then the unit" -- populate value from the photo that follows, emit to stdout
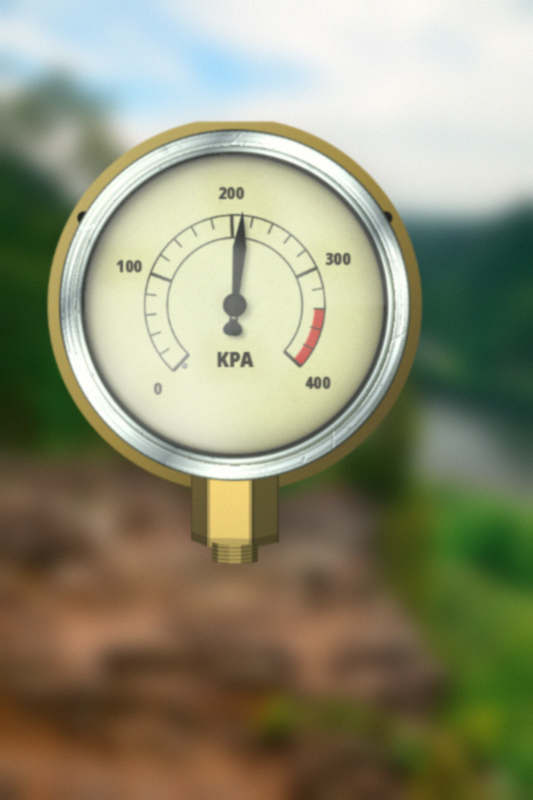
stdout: **210** kPa
